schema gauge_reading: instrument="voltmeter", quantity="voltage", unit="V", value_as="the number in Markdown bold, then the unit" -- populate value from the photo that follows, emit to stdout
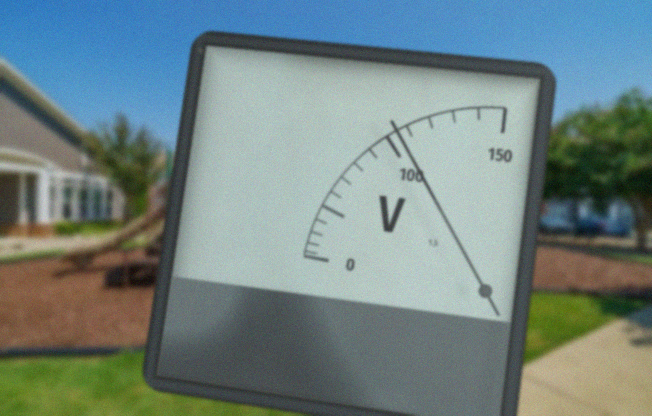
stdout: **105** V
